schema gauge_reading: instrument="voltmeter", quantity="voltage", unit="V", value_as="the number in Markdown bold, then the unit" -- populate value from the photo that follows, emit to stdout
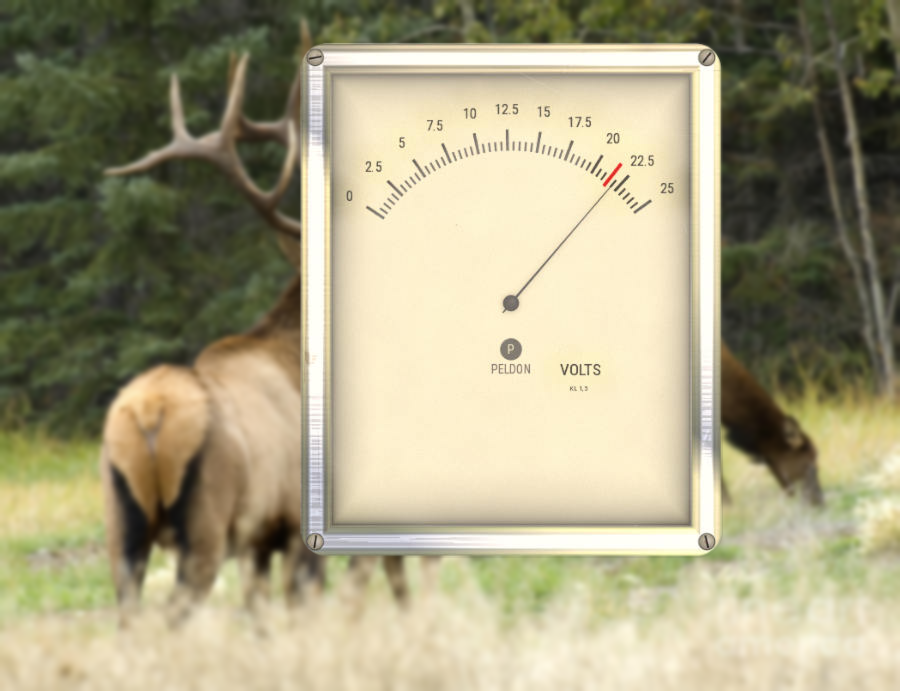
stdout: **22** V
